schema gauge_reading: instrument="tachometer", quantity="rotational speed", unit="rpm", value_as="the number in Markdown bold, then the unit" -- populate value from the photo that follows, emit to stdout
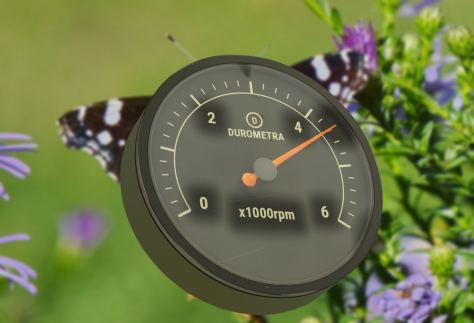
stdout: **4400** rpm
